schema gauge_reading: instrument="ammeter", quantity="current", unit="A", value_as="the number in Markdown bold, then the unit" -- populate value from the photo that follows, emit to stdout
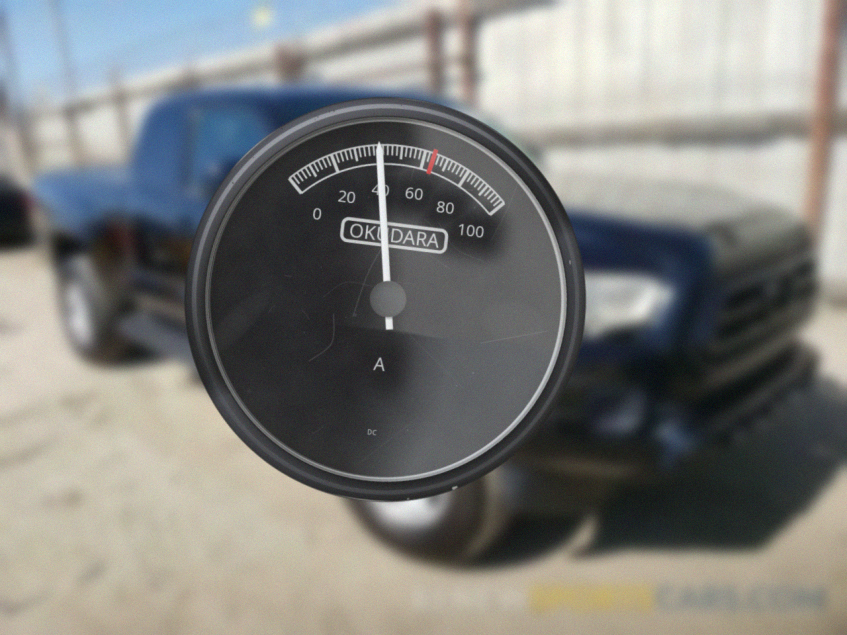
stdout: **40** A
